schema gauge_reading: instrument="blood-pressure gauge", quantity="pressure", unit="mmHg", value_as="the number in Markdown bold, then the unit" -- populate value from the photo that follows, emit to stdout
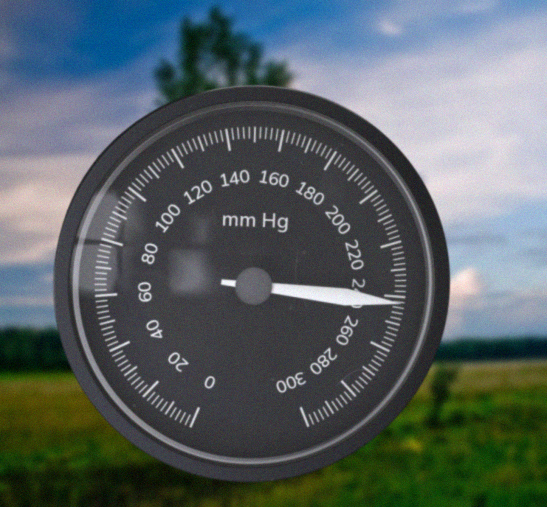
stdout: **242** mmHg
